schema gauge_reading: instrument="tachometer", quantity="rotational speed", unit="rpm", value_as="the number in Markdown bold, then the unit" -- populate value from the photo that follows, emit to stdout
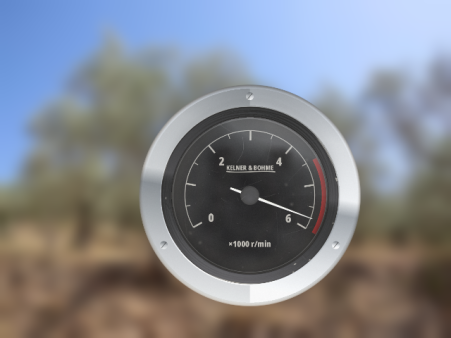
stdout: **5750** rpm
